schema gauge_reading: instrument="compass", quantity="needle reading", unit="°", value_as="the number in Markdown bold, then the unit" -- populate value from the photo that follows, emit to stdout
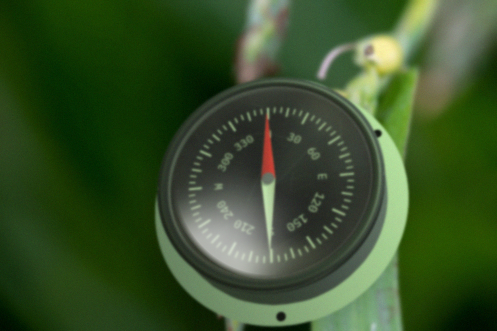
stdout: **0** °
